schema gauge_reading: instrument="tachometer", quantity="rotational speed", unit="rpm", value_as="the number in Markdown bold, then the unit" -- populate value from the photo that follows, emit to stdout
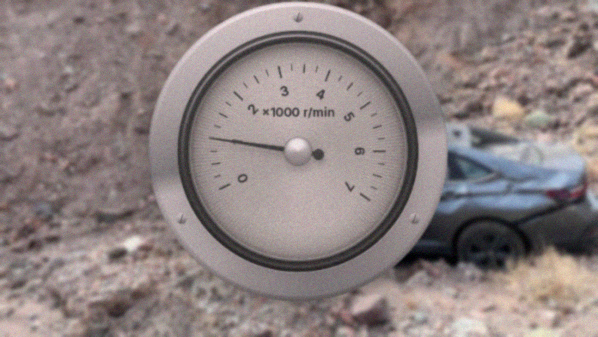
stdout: **1000** rpm
